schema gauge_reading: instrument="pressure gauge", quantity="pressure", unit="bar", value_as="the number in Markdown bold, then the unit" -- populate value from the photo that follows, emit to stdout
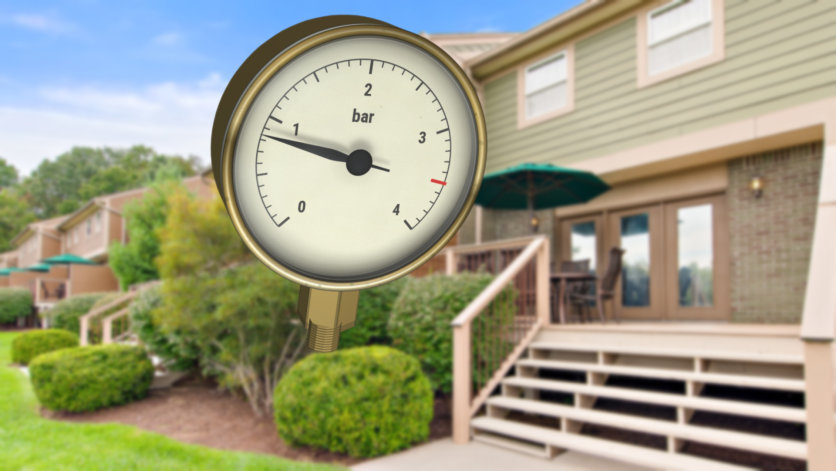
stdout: **0.85** bar
